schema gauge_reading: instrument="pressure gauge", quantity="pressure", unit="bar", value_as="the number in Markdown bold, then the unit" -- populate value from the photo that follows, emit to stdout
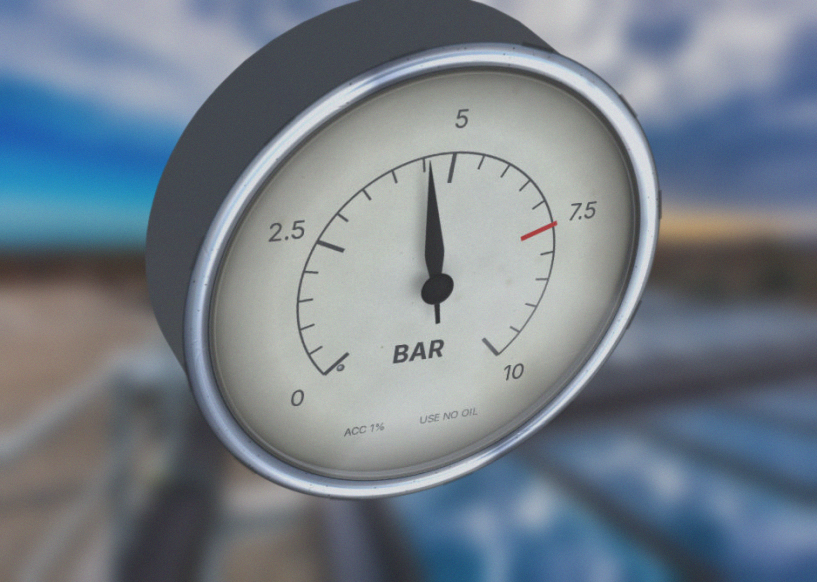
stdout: **4.5** bar
